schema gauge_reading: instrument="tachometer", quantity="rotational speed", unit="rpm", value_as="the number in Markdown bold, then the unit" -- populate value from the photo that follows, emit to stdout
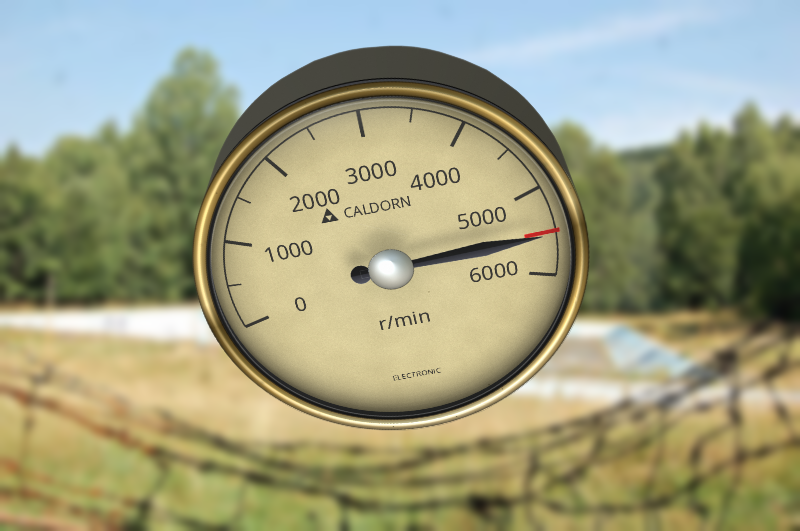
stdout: **5500** rpm
